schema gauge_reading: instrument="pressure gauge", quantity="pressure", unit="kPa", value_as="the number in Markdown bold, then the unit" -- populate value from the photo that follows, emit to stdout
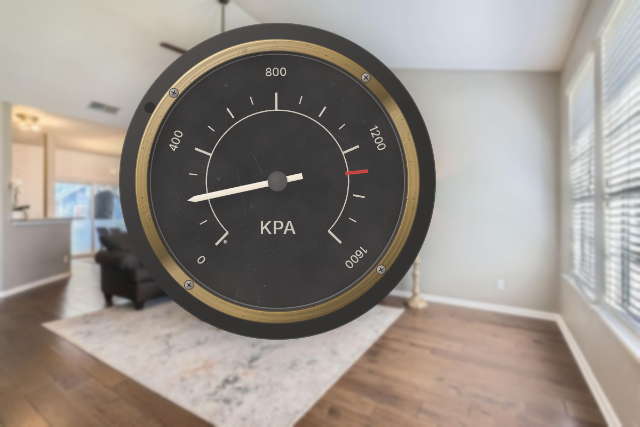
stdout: **200** kPa
